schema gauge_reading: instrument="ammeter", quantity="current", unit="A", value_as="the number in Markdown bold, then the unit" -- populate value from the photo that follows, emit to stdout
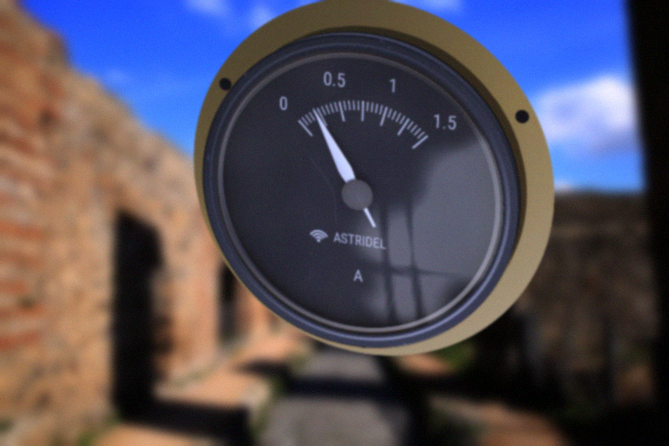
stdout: **0.25** A
